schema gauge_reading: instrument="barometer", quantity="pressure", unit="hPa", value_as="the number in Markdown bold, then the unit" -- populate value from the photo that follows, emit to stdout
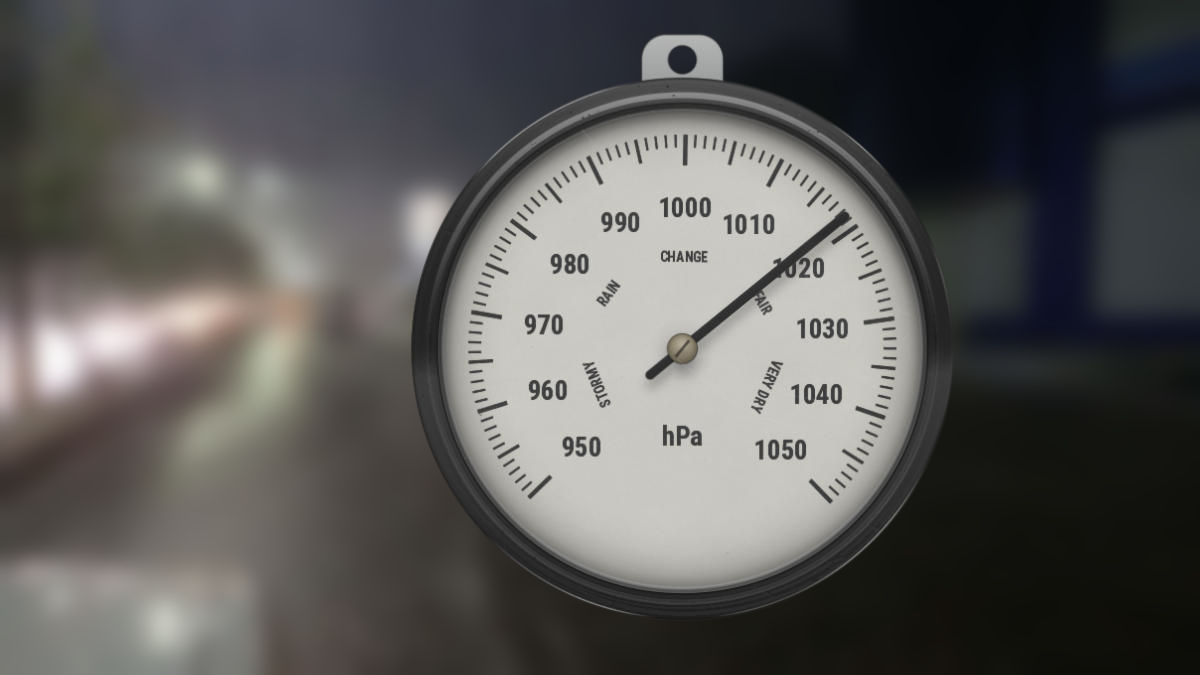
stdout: **1018.5** hPa
